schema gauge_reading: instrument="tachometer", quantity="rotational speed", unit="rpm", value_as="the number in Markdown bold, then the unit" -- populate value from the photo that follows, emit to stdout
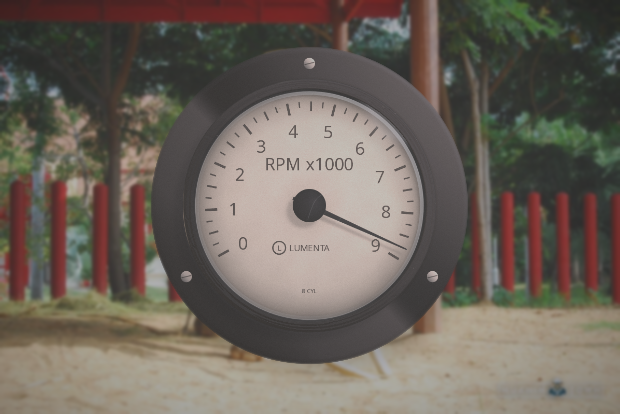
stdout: **8750** rpm
